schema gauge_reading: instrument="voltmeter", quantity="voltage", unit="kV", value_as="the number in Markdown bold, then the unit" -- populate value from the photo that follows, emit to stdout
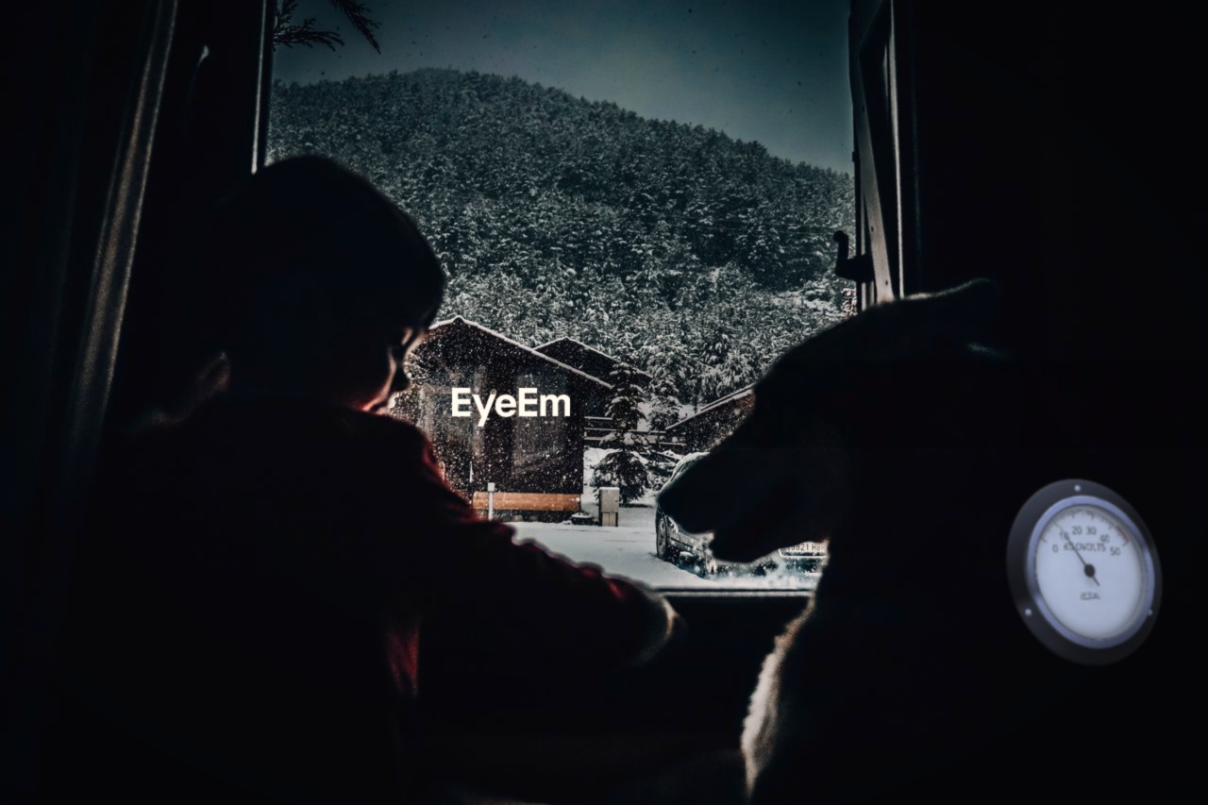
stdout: **10** kV
